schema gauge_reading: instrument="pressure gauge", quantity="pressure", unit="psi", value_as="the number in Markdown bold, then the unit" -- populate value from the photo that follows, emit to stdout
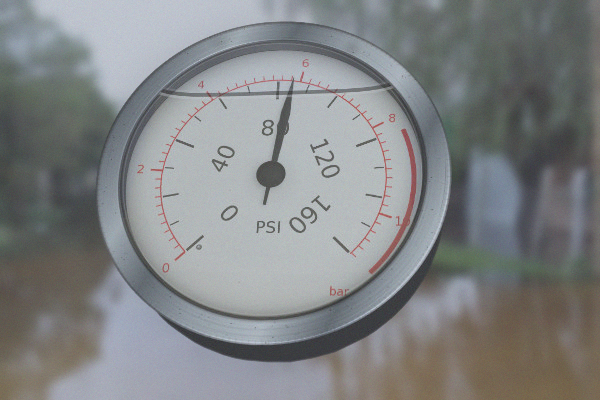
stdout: **85** psi
